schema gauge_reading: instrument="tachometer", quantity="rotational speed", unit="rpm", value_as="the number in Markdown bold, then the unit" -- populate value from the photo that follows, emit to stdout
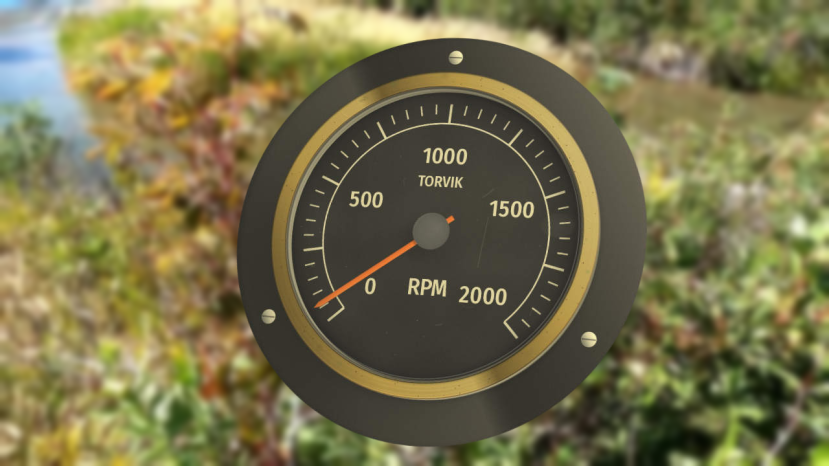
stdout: **50** rpm
